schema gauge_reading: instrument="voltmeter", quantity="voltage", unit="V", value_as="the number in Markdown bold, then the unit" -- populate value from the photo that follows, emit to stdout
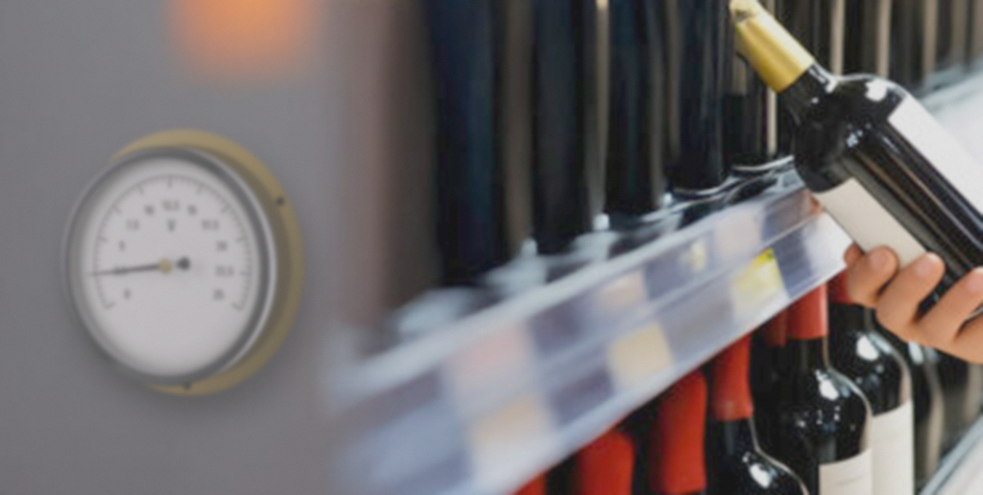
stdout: **2.5** V
